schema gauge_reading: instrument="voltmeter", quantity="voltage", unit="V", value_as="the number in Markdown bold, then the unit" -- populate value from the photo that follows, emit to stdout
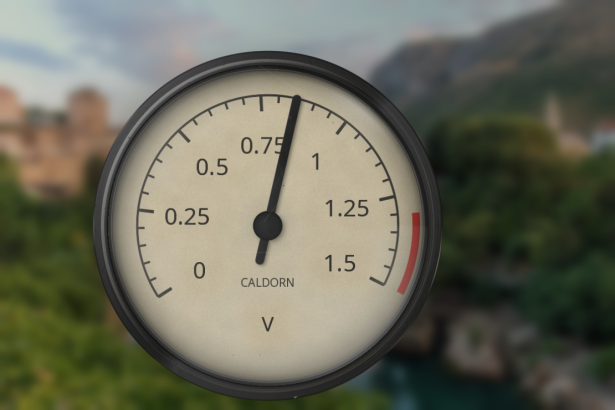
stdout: **0.85** V
